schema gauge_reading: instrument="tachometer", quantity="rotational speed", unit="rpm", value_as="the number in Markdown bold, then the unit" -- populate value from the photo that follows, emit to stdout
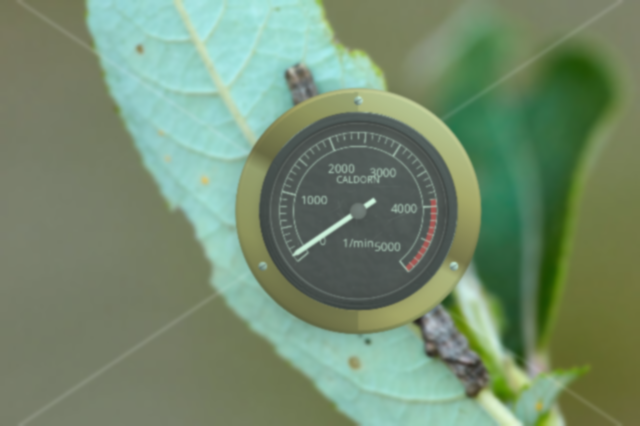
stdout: **100** rpm
